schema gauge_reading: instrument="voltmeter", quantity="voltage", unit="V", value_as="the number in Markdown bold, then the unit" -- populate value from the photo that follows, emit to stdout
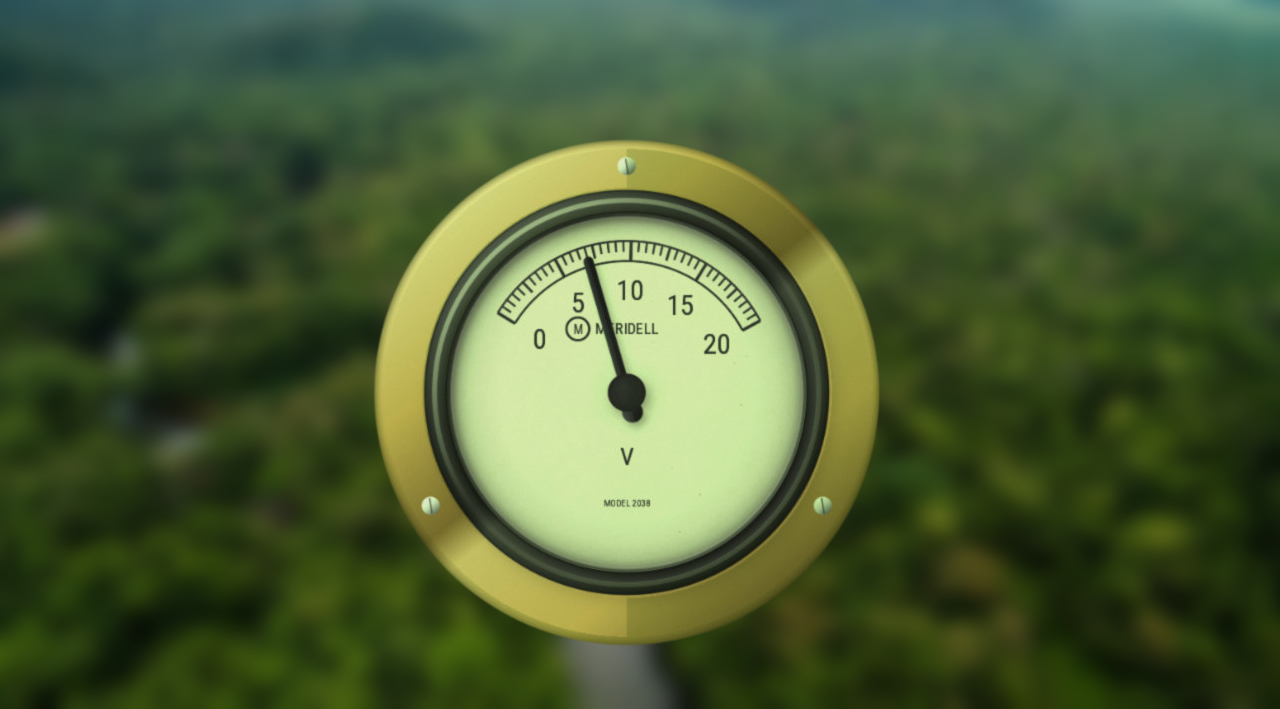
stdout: **7** V
